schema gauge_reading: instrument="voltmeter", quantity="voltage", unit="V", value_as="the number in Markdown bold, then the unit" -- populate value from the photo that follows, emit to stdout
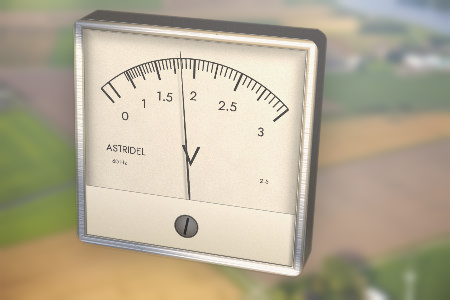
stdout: **1.85** V
